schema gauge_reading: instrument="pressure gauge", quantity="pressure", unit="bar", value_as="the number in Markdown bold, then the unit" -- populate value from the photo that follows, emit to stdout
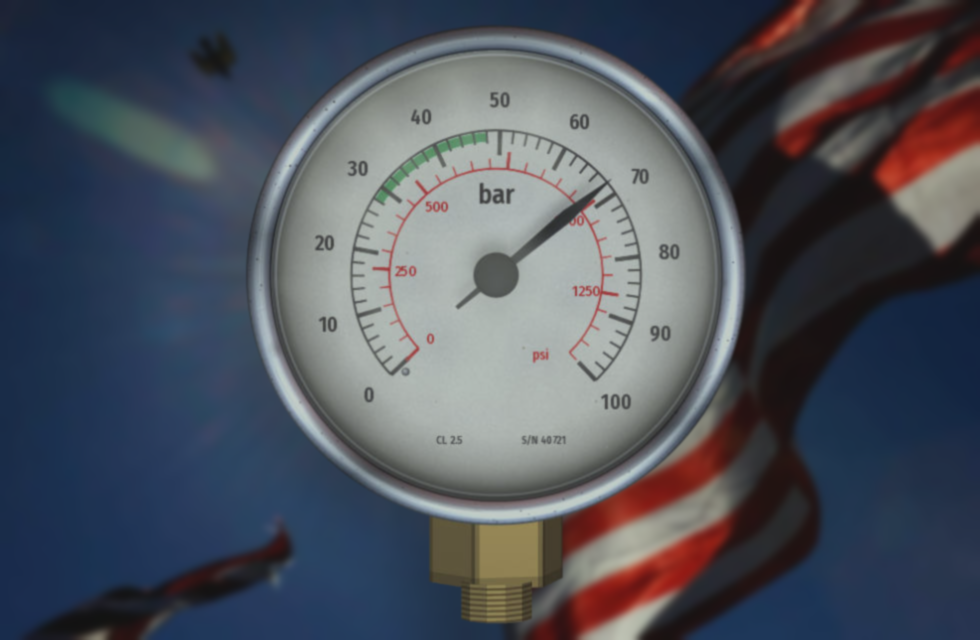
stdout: **68** bar
